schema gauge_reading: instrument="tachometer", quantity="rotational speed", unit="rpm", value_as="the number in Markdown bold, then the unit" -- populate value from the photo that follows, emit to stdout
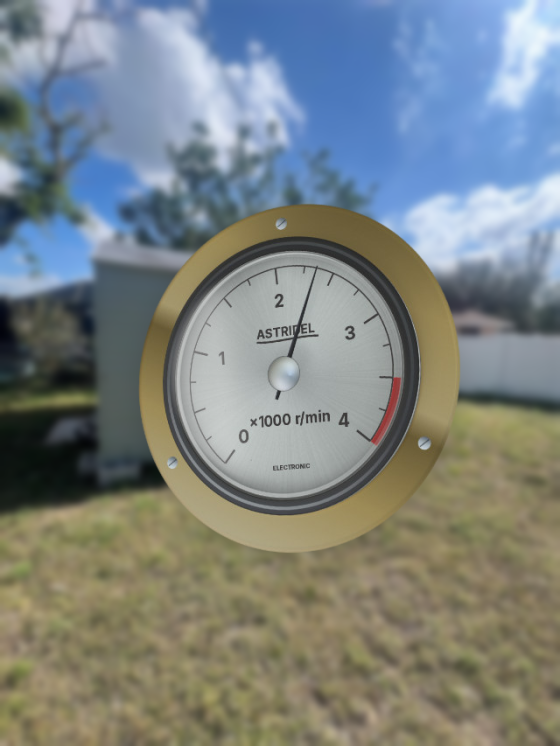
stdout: **2375** rpm
